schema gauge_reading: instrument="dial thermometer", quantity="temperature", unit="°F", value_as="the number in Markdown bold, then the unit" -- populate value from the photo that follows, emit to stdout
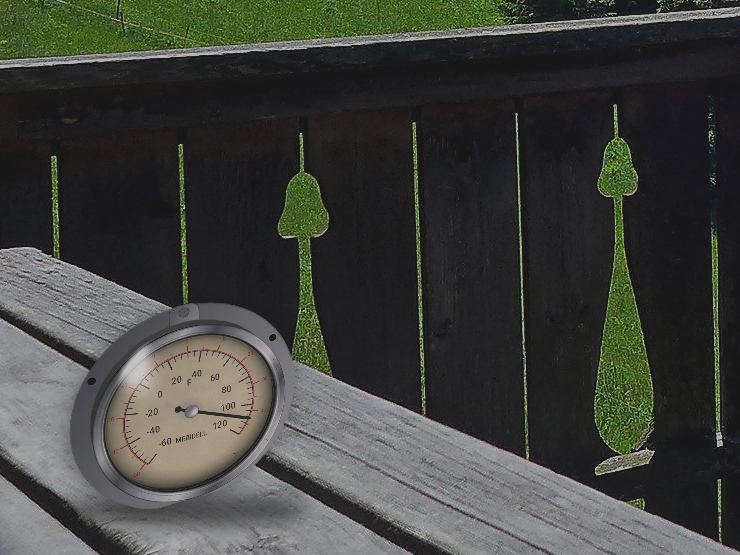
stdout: **108** °F
